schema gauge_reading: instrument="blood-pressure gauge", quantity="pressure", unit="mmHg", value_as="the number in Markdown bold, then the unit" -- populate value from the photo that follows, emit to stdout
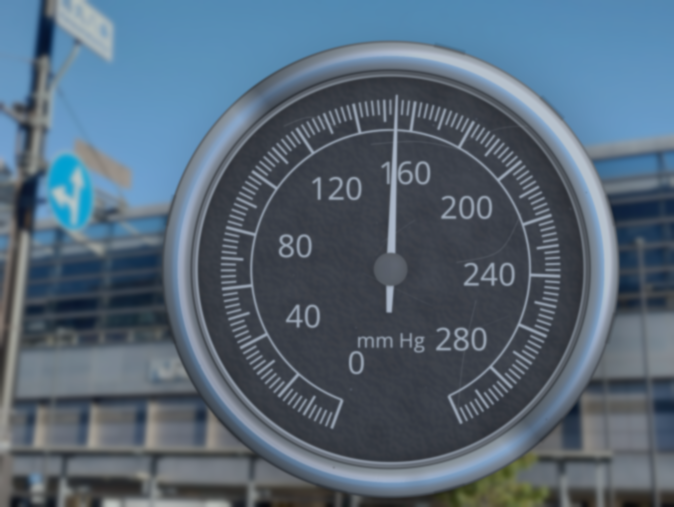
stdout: **154** mmHg
